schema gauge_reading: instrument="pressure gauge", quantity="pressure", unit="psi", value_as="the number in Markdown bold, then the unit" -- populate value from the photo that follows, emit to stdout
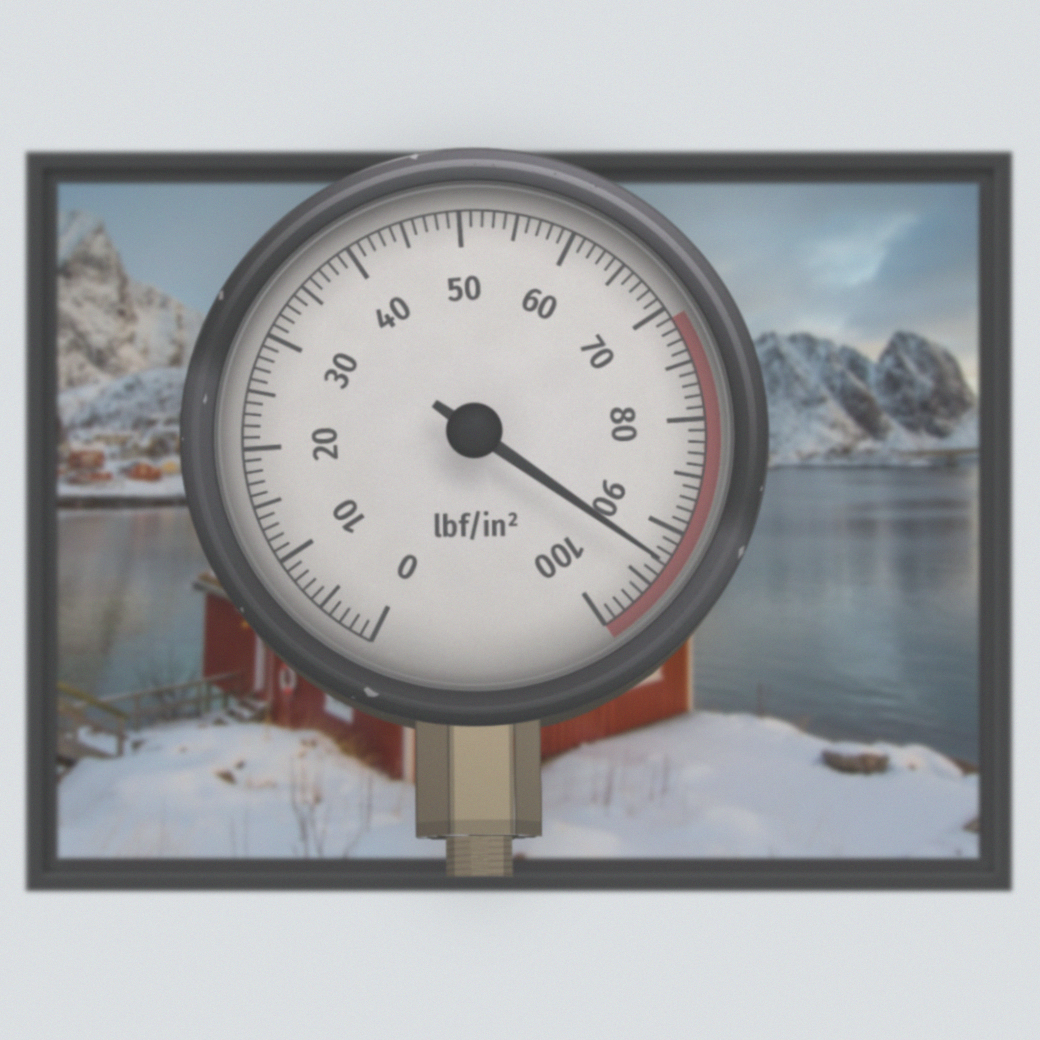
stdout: **93** psi
